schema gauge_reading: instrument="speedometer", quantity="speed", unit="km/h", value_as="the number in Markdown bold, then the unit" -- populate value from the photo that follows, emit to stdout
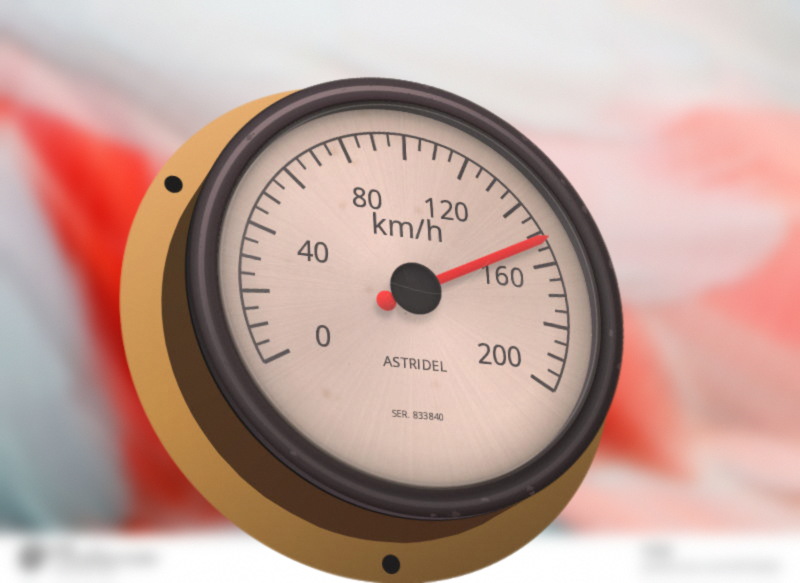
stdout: **152.5** km/h
